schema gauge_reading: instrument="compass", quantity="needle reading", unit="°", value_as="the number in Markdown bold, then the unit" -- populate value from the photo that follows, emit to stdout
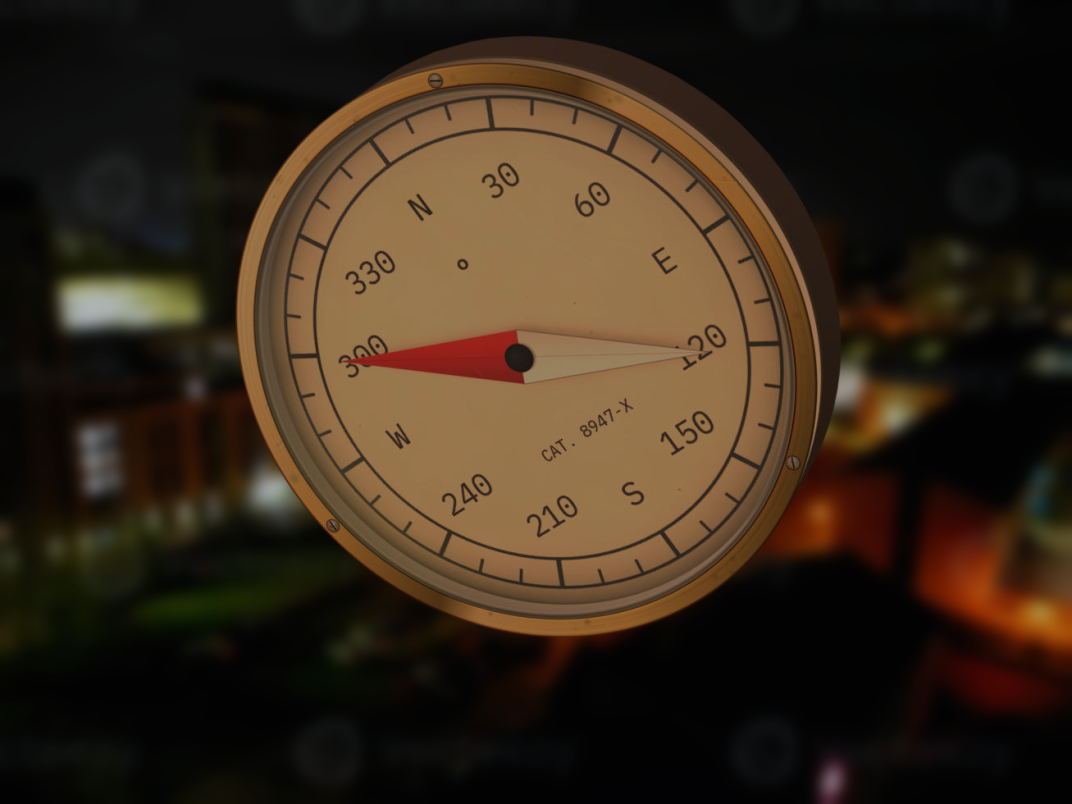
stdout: **300** °
